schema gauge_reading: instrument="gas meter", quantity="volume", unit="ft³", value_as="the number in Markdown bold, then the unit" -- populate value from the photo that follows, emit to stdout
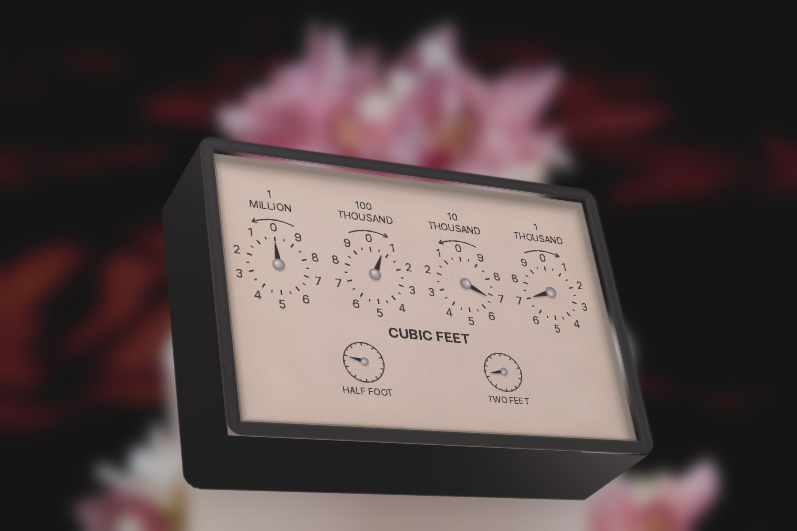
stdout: **6700** ft³
